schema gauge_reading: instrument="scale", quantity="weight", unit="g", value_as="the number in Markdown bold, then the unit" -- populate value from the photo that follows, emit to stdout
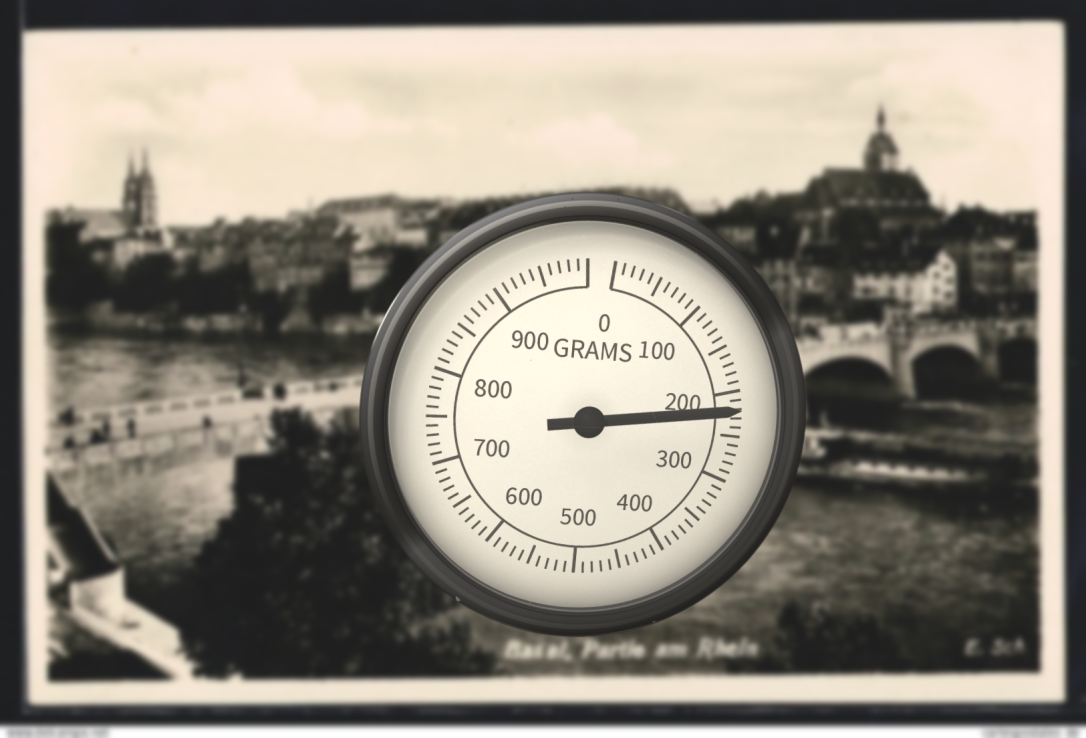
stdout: **220** g
